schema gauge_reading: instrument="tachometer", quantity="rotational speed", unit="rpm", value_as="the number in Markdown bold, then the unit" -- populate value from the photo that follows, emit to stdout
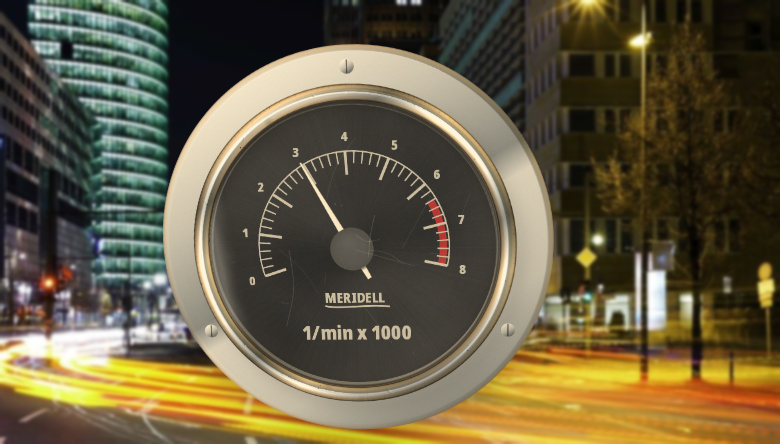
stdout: **3000** rpm
